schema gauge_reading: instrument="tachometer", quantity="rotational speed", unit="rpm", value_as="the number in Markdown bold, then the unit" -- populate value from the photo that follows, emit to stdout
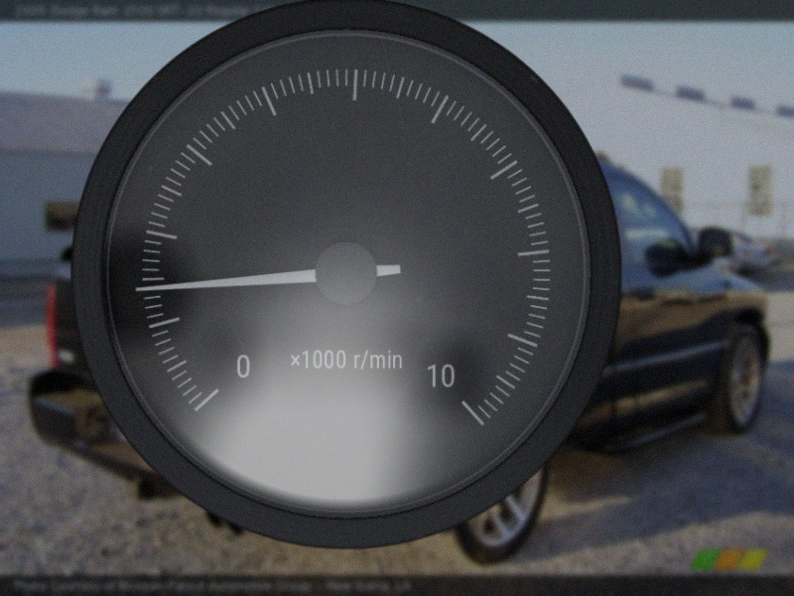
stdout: **1400** rpm
